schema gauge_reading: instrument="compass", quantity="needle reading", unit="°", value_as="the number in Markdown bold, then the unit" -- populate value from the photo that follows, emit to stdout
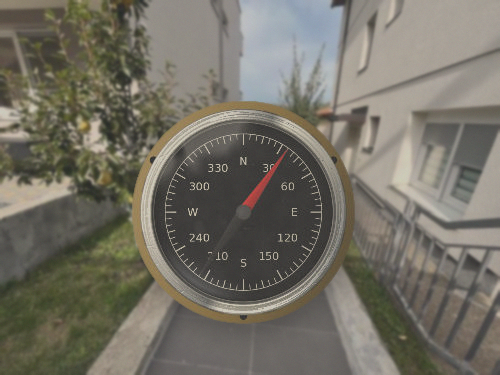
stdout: **35** °
